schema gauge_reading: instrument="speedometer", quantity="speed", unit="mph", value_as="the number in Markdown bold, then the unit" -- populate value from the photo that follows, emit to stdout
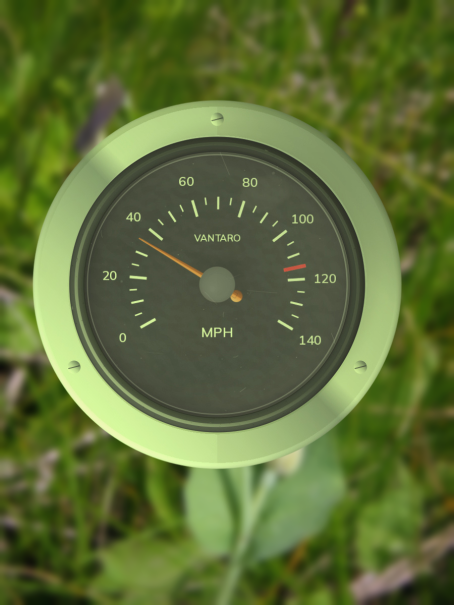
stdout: **35** mph
